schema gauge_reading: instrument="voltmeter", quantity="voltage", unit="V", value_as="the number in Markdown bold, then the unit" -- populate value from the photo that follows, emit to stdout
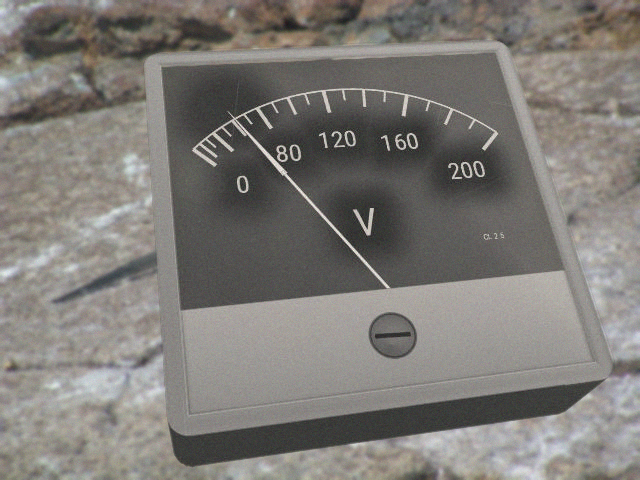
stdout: **60** V
